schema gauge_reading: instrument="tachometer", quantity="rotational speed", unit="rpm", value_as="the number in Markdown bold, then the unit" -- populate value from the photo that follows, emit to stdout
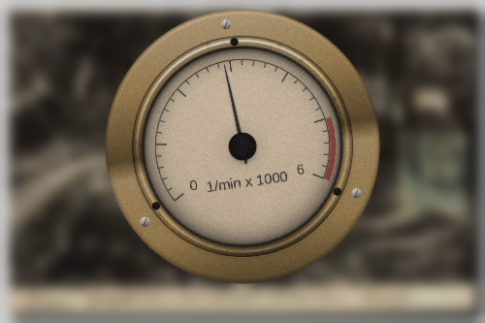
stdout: **2900** rpm
